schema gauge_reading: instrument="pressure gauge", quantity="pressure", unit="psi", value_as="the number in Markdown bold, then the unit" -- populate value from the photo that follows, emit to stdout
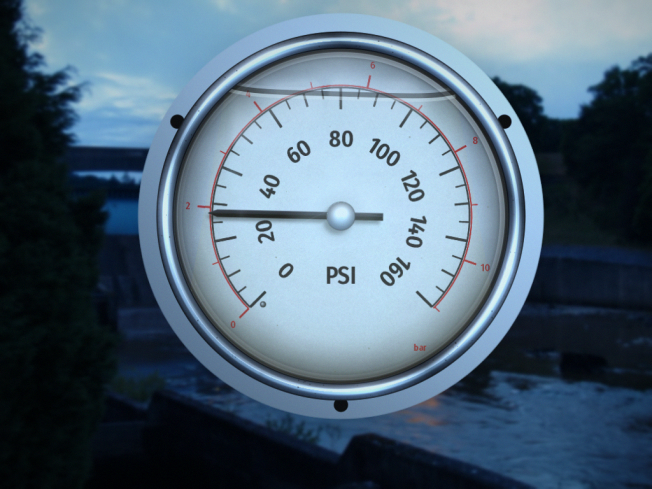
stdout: **27.5** psi
